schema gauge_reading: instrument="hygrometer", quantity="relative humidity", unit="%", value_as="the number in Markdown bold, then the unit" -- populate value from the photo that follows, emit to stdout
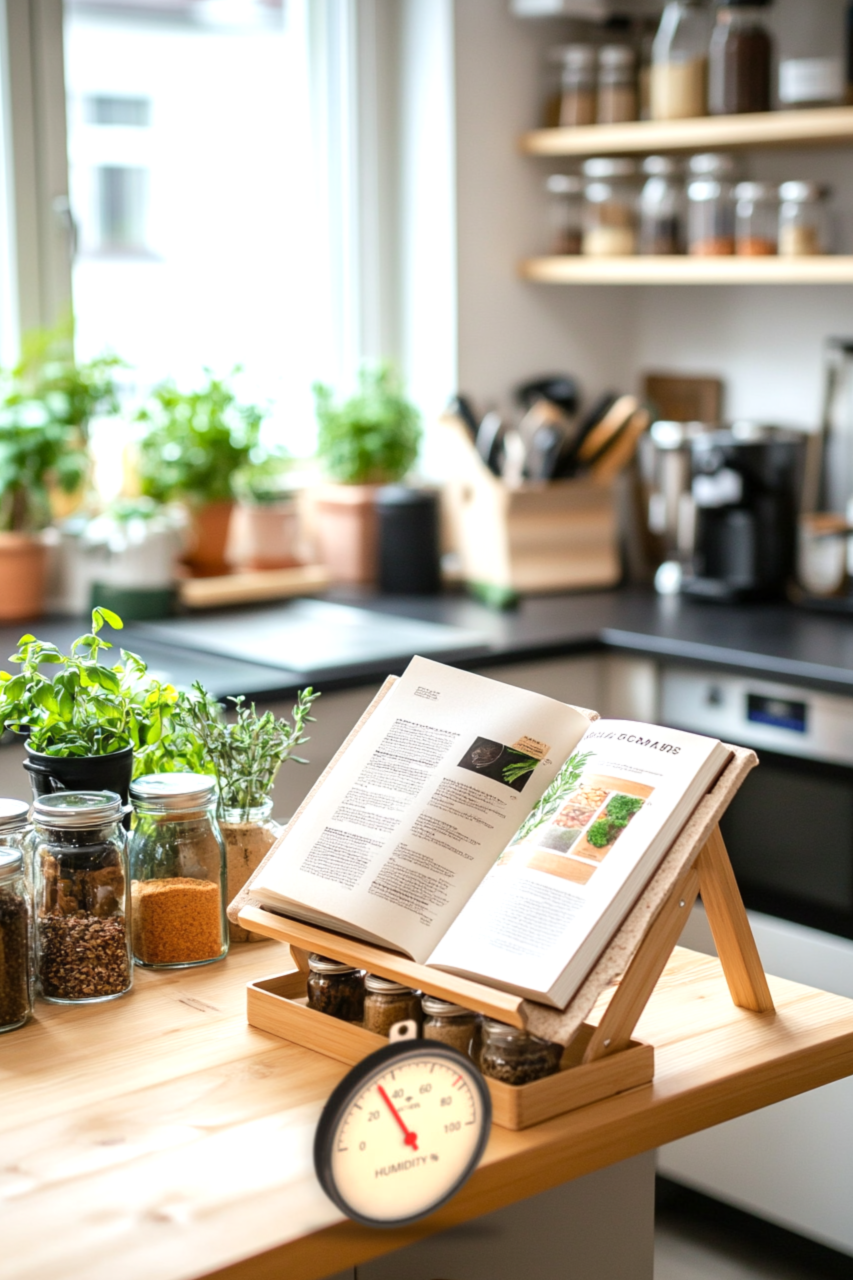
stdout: **32** %
